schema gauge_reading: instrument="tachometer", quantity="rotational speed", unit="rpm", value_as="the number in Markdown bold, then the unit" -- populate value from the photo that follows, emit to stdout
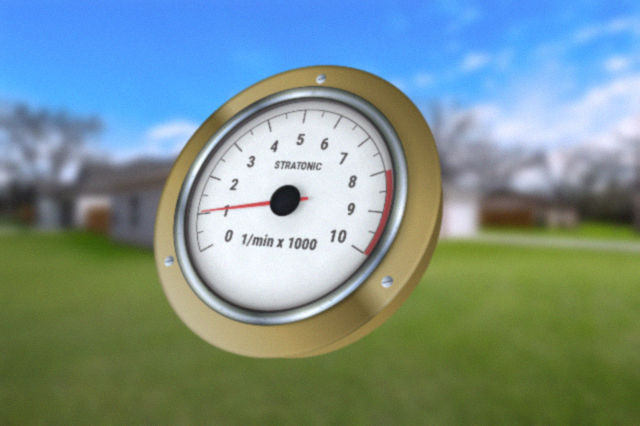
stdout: **1000** rpm
